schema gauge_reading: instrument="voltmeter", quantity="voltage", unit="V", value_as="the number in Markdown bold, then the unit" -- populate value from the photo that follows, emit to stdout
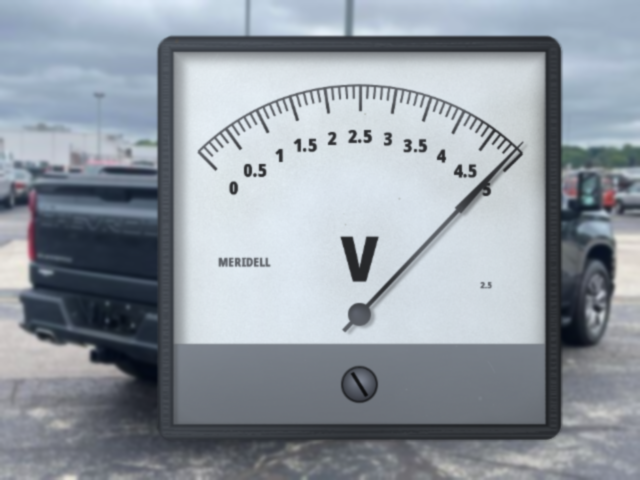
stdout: **4.9** V
